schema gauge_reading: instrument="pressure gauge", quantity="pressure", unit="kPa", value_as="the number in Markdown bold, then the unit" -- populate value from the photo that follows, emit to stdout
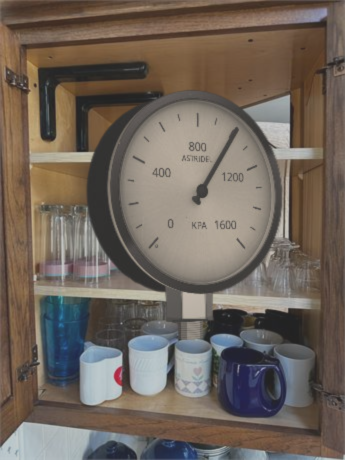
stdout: **1000** kPa
